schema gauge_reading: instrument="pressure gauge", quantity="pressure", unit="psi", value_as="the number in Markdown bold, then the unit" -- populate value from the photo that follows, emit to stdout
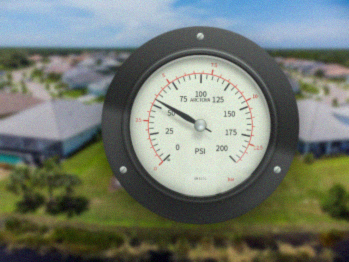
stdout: **55** psi
